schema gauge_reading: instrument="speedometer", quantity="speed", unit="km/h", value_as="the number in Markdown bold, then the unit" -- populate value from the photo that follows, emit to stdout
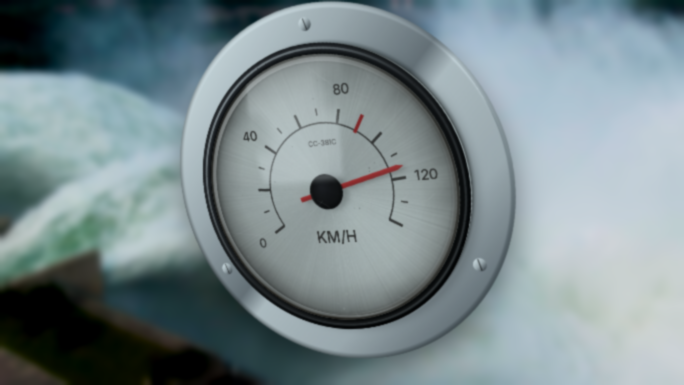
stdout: **115** km/h
